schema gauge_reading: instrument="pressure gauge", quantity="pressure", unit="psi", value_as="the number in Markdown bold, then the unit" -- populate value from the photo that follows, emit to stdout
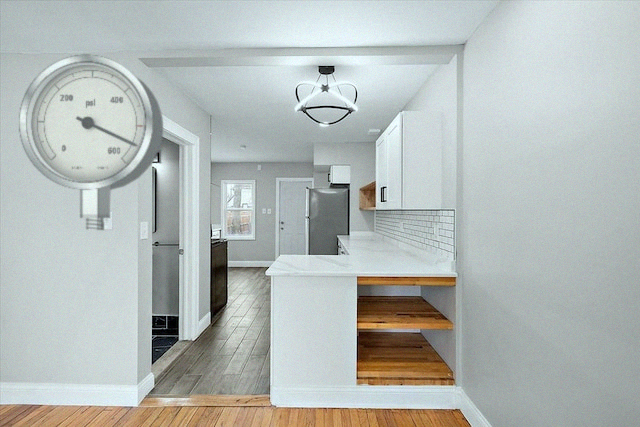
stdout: **550** psi
